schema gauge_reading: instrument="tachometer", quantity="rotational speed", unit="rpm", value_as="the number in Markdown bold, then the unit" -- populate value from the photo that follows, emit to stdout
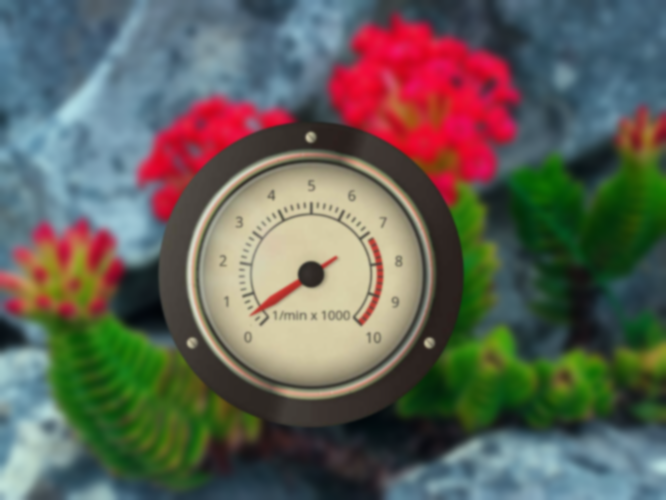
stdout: **400** rpm
